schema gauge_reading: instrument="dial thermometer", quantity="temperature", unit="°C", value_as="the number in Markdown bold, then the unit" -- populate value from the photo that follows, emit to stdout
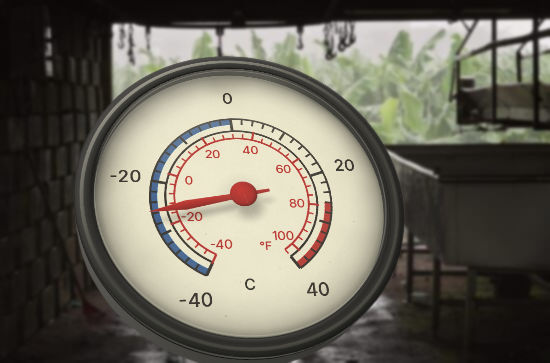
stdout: **-26** °C
